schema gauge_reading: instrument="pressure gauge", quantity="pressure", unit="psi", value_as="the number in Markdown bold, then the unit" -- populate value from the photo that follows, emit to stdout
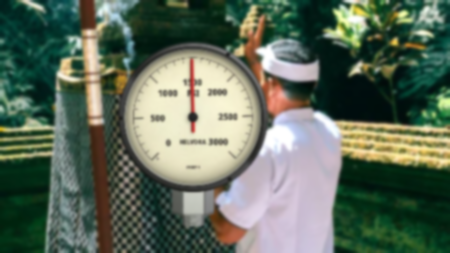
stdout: **1500** psi
